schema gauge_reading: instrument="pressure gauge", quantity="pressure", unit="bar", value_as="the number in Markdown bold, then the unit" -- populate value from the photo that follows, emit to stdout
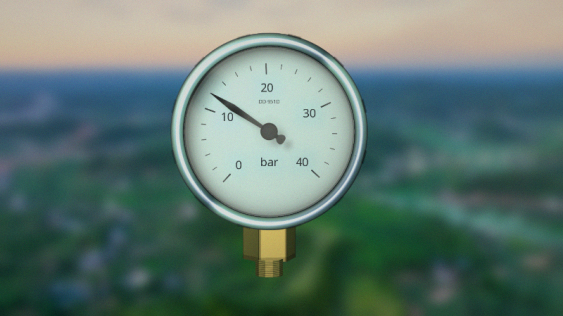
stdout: **12** bar
